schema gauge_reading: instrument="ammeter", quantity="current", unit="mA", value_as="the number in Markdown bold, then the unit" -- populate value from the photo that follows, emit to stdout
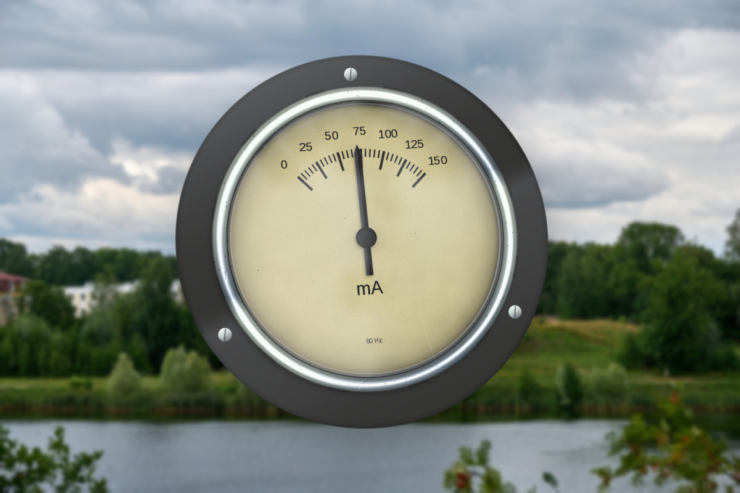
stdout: **70** mA
